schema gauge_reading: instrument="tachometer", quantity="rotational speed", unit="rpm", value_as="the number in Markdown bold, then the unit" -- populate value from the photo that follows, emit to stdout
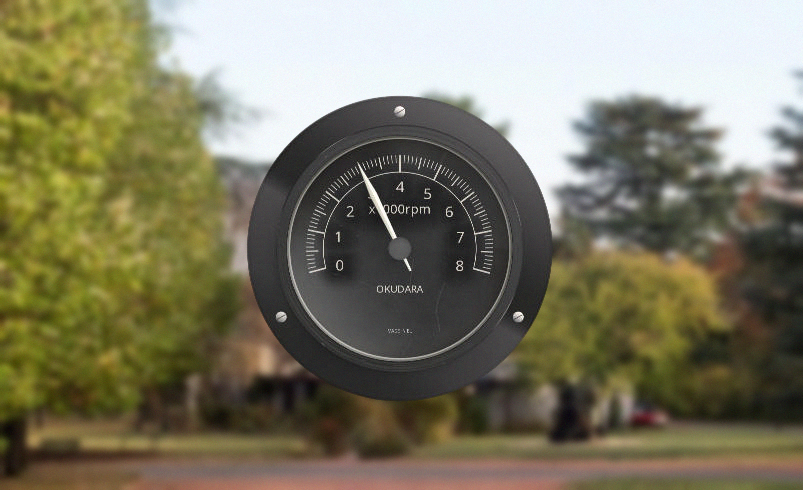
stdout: **3000** rpm
